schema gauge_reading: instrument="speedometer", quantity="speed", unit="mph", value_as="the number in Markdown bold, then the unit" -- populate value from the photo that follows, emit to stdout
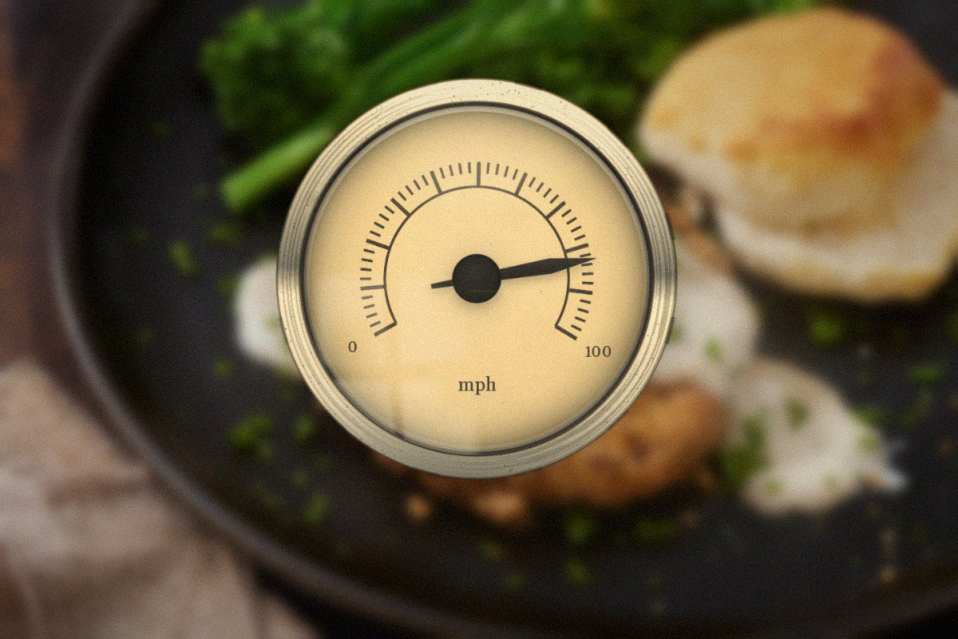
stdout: **83** mph
